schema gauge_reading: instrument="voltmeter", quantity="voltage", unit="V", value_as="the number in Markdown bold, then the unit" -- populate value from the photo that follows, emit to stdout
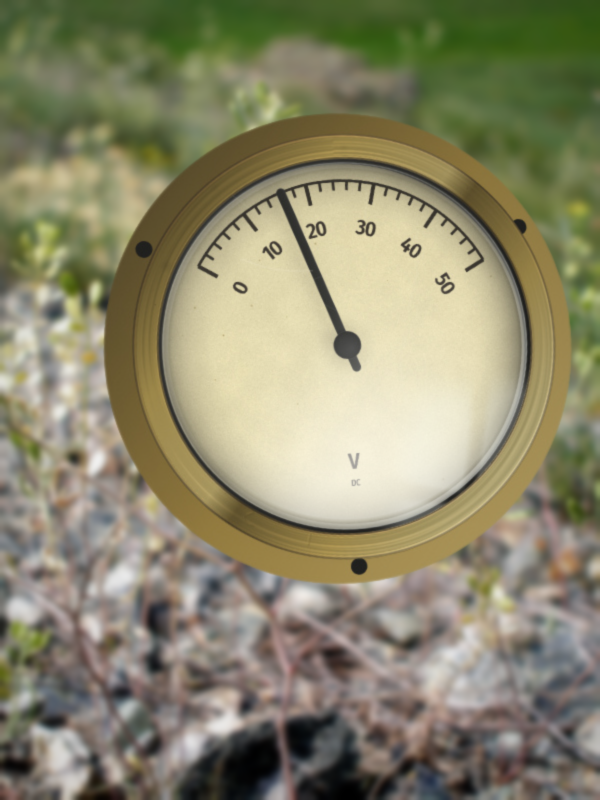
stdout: **16** V
